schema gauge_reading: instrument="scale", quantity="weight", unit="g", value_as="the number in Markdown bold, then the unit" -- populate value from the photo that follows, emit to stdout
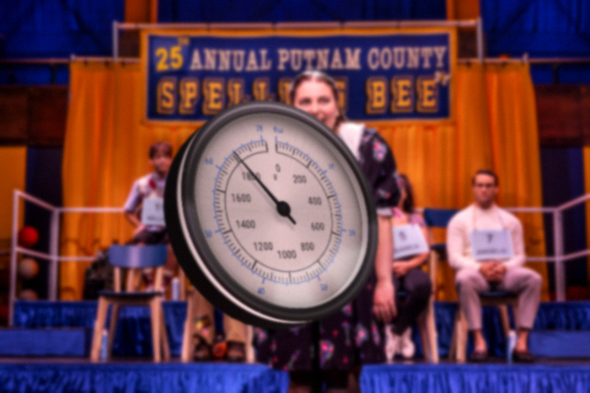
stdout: **1800** g
